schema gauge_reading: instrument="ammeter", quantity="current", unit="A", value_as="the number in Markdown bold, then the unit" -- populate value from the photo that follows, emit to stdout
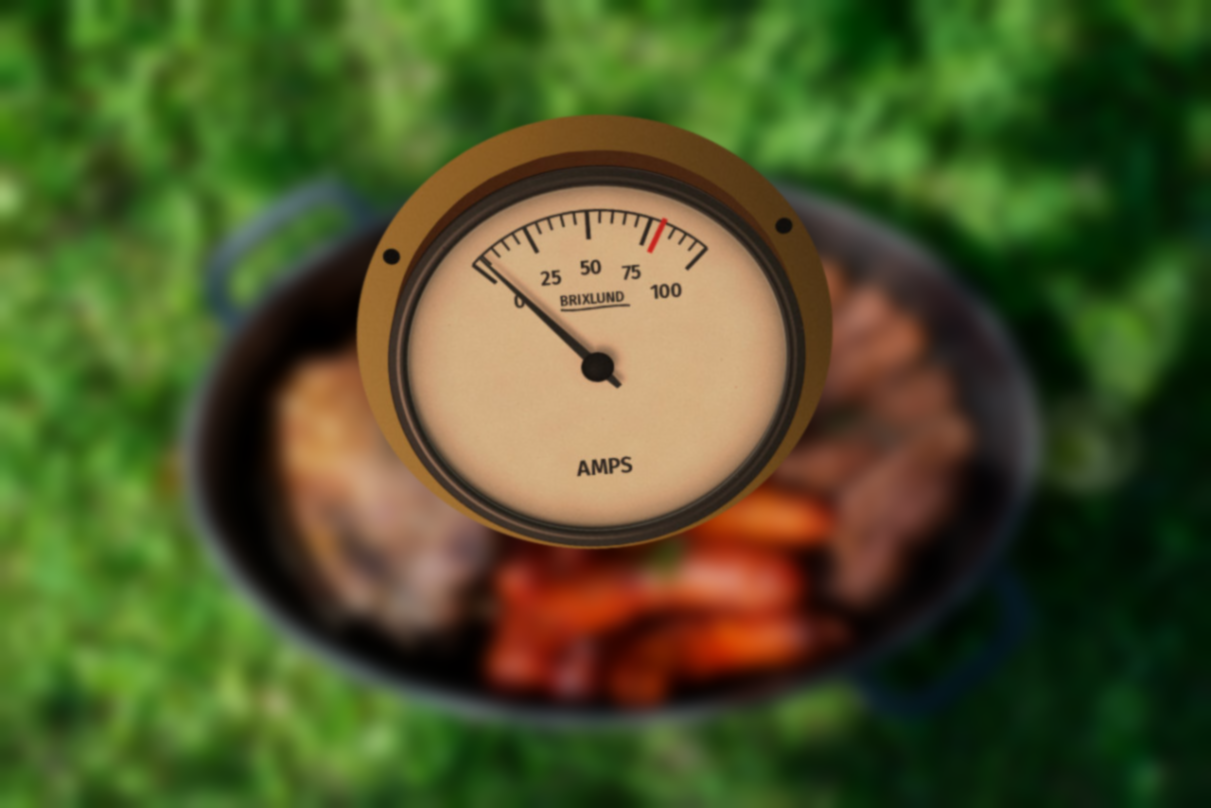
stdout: **5** A
